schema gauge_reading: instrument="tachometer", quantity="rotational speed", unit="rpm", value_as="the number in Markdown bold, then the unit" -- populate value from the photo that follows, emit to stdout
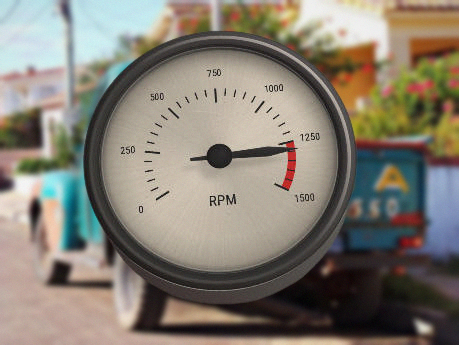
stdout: **1300** rpm
